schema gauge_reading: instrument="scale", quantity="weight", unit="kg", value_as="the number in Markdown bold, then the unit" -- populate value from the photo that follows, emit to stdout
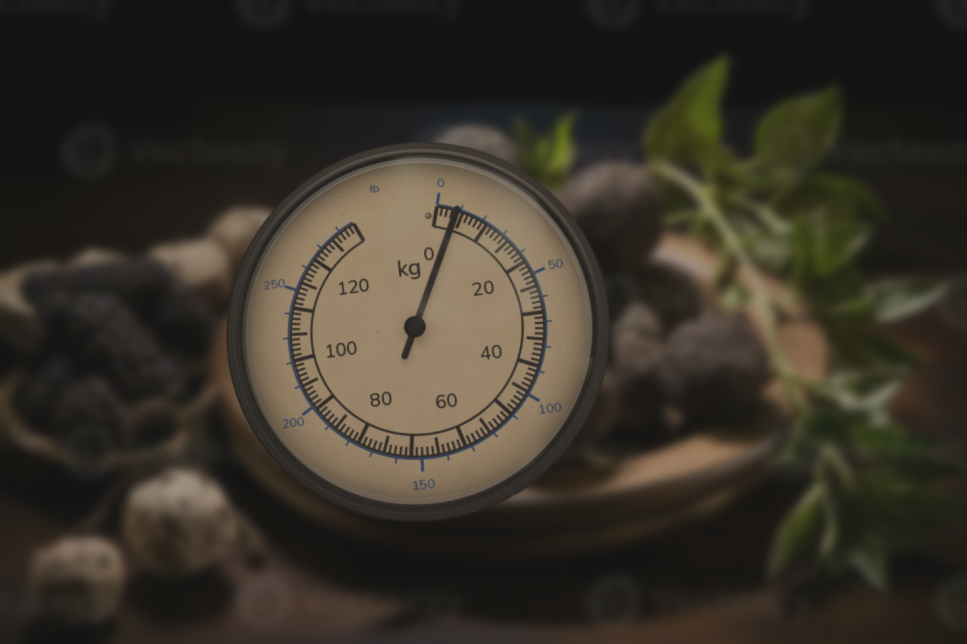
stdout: **4** kg
